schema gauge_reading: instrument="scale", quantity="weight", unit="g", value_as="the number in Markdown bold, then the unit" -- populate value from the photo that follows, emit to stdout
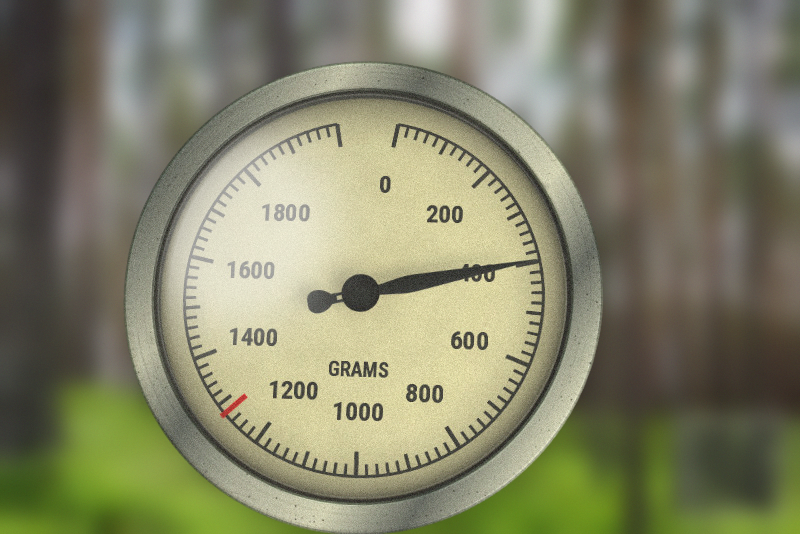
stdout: **400** g
